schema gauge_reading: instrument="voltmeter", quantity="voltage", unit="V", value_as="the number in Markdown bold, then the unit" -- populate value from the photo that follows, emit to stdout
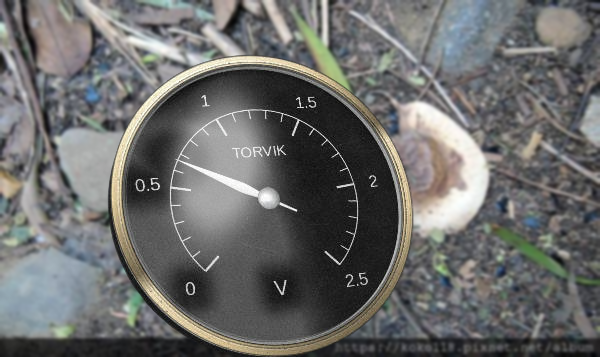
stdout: **0.65** V
